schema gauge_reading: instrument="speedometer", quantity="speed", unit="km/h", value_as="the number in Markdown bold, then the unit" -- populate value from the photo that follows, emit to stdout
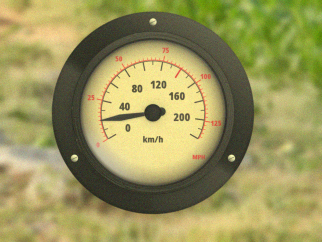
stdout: **20** km/h
